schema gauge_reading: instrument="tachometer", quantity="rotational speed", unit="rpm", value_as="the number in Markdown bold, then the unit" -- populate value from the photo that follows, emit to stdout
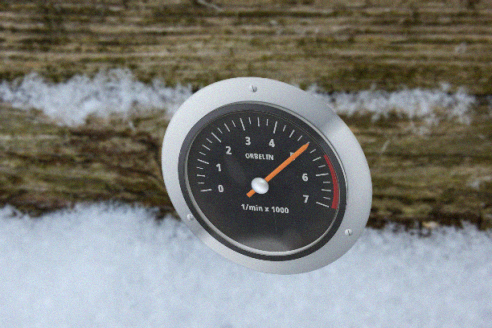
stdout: **5000** rpm
